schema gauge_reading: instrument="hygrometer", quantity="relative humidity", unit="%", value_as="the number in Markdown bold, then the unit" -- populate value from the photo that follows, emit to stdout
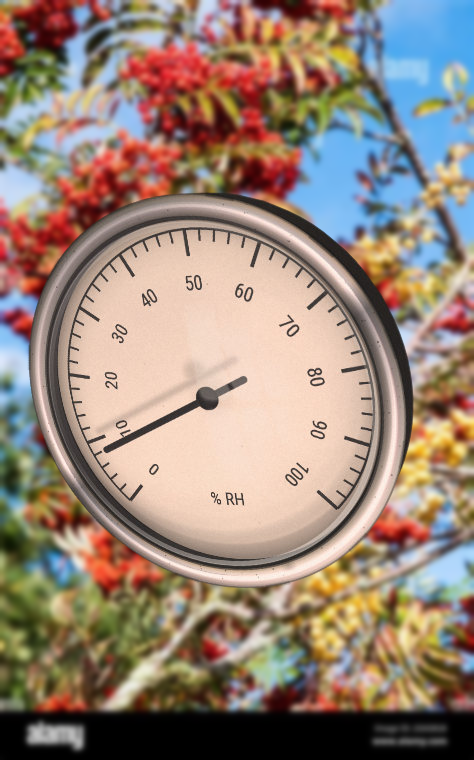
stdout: **8** %
